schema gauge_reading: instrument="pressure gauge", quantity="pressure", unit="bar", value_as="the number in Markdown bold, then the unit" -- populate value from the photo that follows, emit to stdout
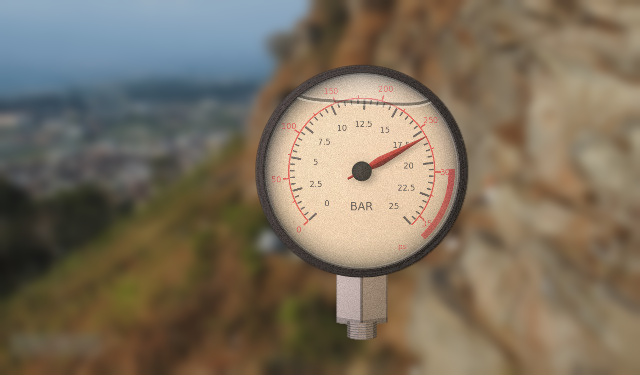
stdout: **18** bar
